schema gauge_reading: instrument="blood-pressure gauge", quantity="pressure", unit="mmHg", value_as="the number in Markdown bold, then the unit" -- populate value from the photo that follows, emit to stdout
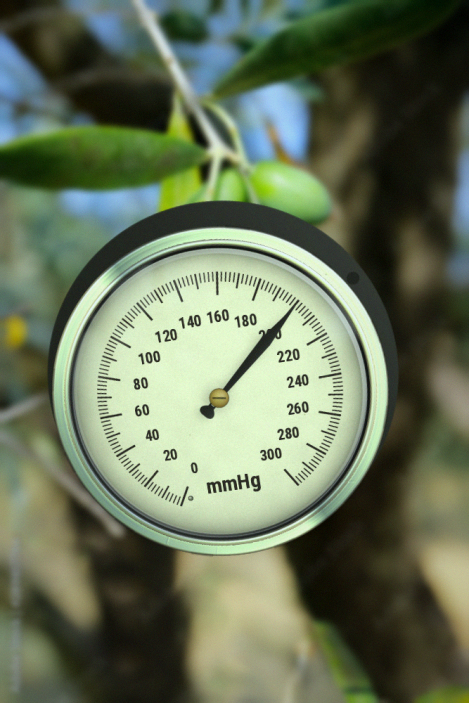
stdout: **200** mmHg
